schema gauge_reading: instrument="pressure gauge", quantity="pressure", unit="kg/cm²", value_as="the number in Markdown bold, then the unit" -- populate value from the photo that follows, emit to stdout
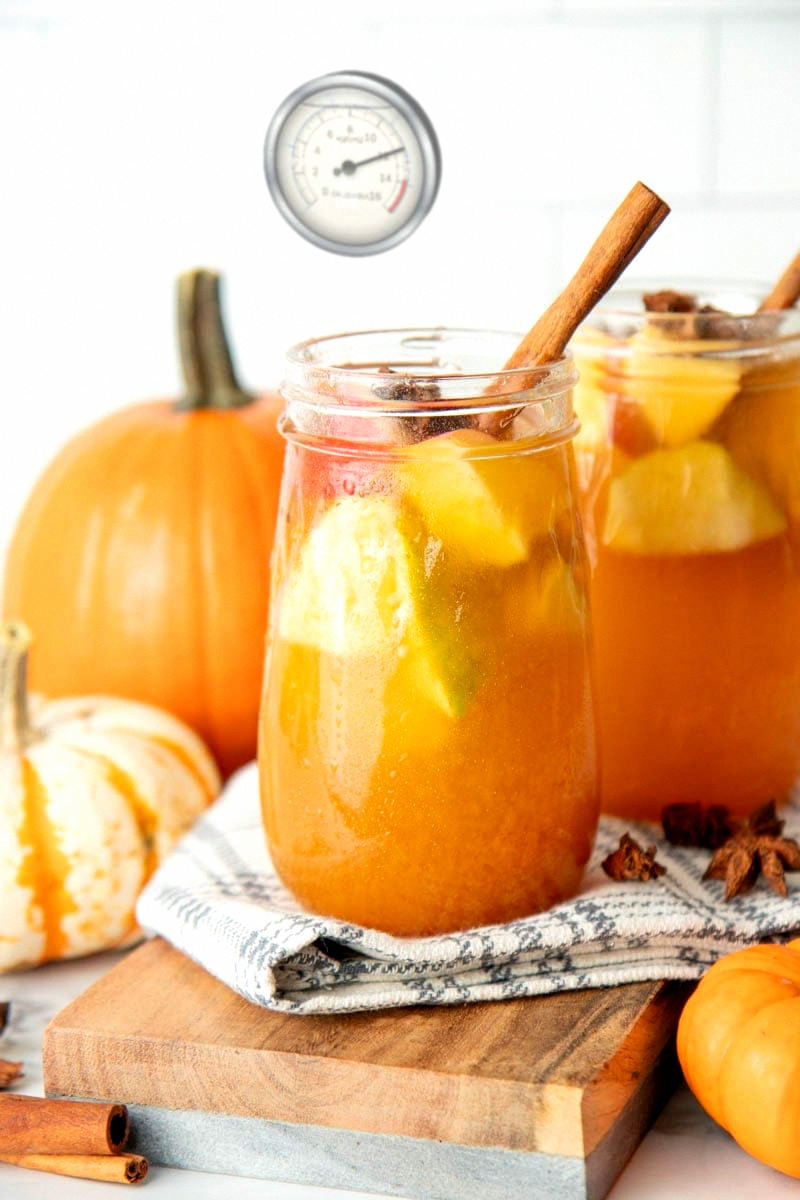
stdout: **12** kg/cm²
